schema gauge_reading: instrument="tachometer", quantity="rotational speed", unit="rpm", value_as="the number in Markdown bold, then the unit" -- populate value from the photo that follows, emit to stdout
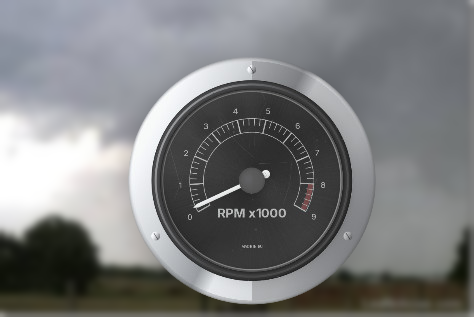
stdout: **200** rpm
